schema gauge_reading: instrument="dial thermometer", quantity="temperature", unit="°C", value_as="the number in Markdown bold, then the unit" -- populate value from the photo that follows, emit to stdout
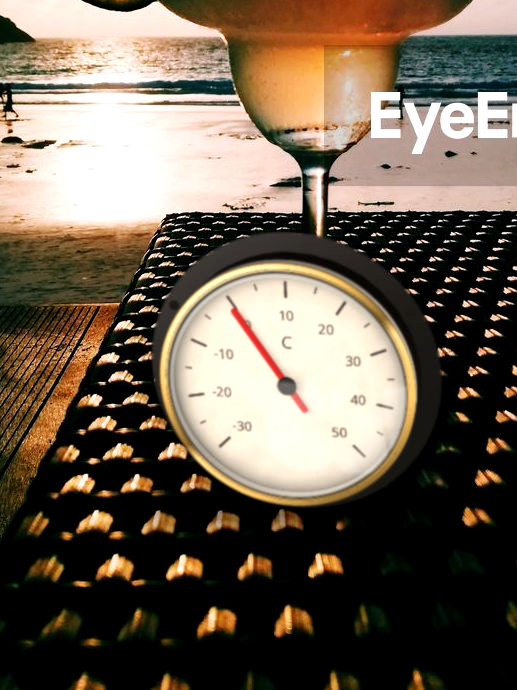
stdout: **0** °C
